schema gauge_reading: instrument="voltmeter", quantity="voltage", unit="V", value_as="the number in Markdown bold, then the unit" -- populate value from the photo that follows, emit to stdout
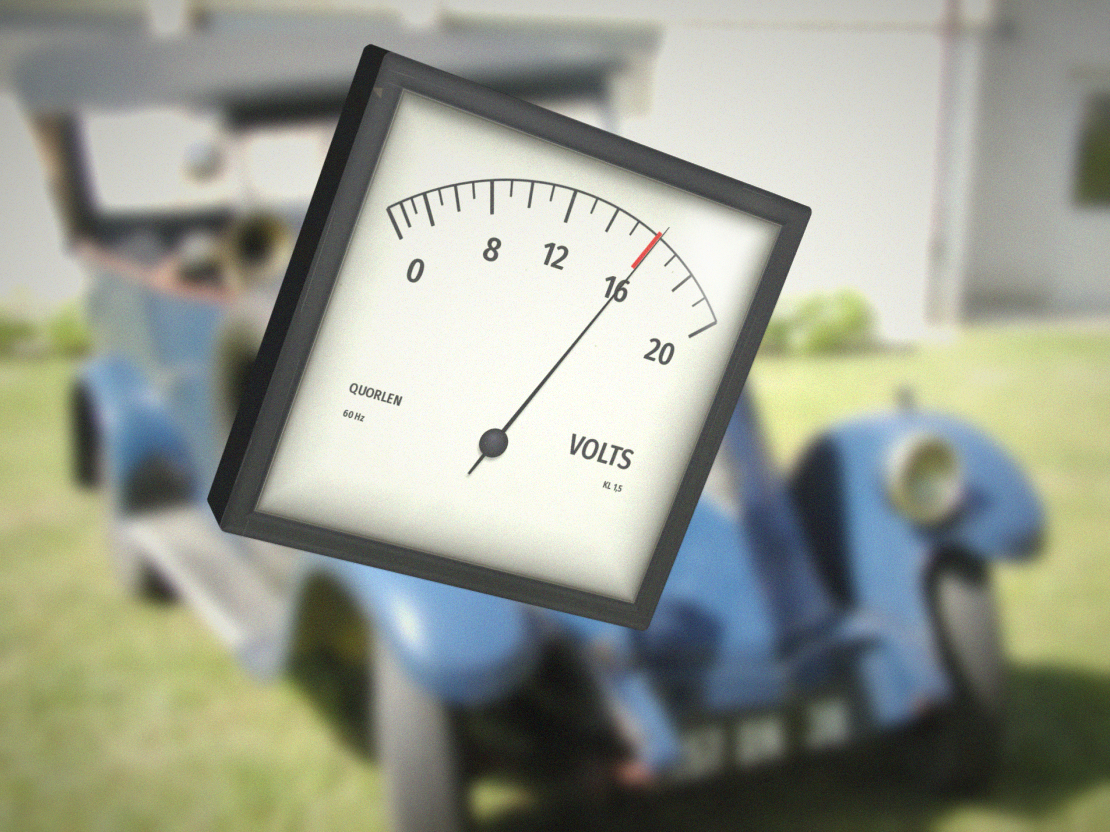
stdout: **16** V
